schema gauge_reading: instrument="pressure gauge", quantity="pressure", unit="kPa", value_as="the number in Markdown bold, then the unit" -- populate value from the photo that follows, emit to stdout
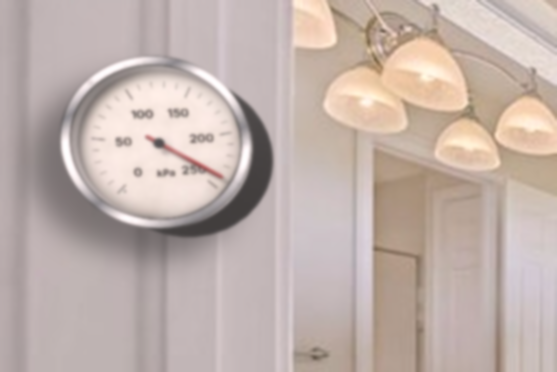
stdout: **240** kPa
